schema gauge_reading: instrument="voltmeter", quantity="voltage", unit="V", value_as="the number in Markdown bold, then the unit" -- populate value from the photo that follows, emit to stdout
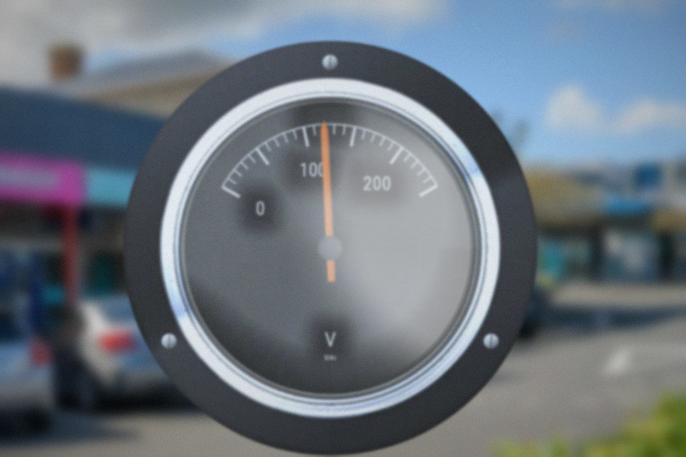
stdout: **120** V
